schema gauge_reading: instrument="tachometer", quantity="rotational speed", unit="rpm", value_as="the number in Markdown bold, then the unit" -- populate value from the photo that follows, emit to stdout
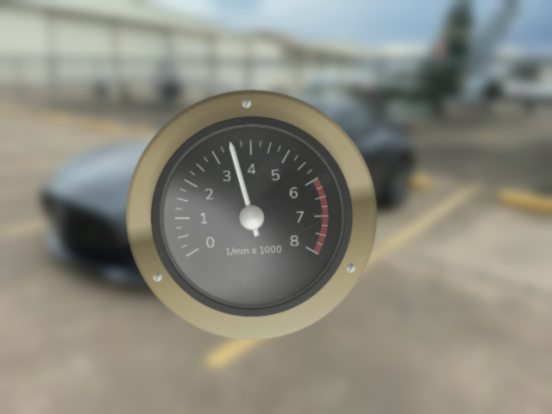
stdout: **3500** rpm
